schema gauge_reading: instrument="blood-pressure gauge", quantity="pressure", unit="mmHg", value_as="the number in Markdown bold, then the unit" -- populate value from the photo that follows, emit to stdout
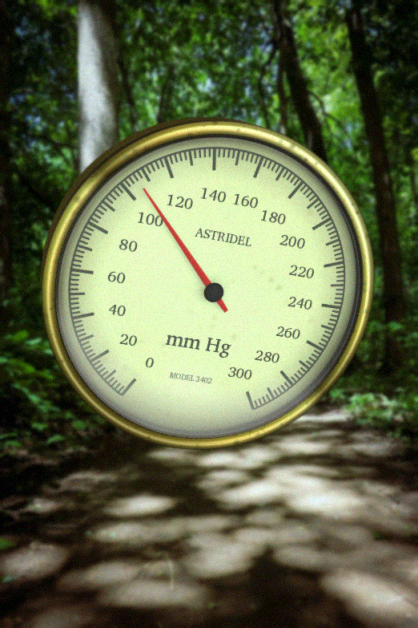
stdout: **106** mmHg
